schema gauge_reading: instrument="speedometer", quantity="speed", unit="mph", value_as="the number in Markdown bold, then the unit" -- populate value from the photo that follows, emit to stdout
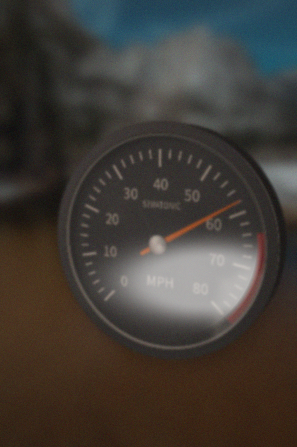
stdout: **58** mph
